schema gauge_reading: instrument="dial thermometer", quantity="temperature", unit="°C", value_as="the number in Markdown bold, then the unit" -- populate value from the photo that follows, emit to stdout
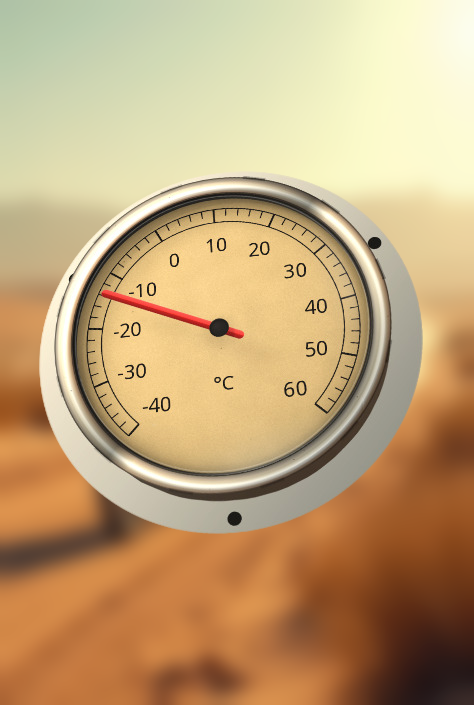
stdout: **-14** °C
